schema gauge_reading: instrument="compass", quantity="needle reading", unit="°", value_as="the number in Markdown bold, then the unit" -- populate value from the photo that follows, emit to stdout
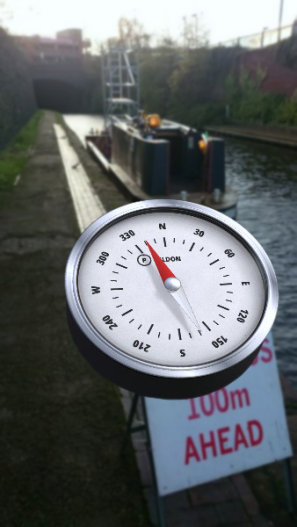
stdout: **340** °
